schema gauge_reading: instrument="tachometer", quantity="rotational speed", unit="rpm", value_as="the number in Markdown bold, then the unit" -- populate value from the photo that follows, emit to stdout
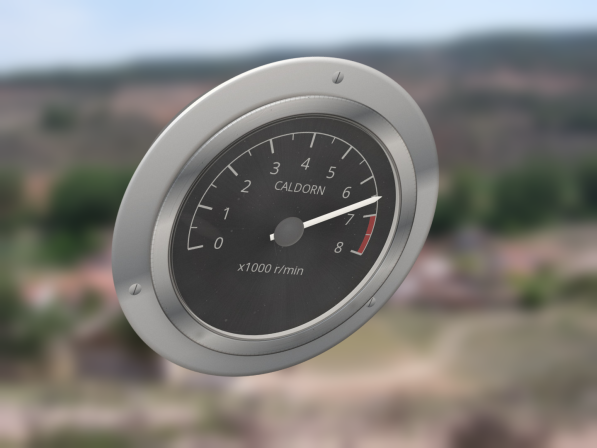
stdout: **6500** rpm
